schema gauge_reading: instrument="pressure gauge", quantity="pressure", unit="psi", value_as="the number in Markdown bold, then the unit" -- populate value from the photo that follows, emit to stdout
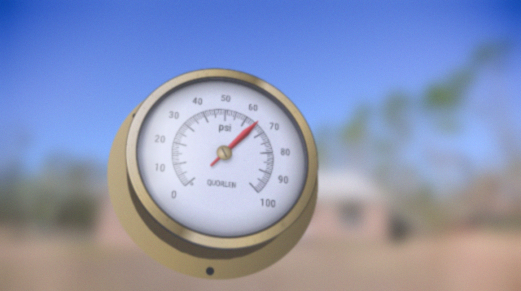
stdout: **65** psi
